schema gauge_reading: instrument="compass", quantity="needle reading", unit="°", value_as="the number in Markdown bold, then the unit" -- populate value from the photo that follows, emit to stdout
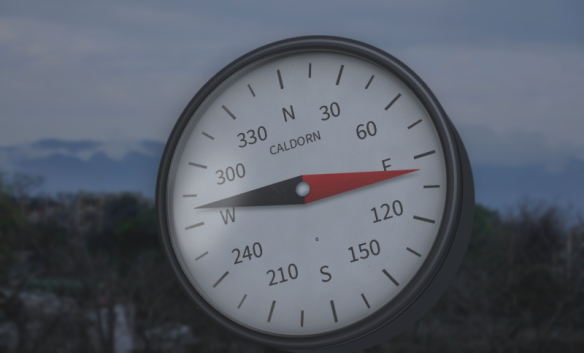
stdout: **97.5** °
